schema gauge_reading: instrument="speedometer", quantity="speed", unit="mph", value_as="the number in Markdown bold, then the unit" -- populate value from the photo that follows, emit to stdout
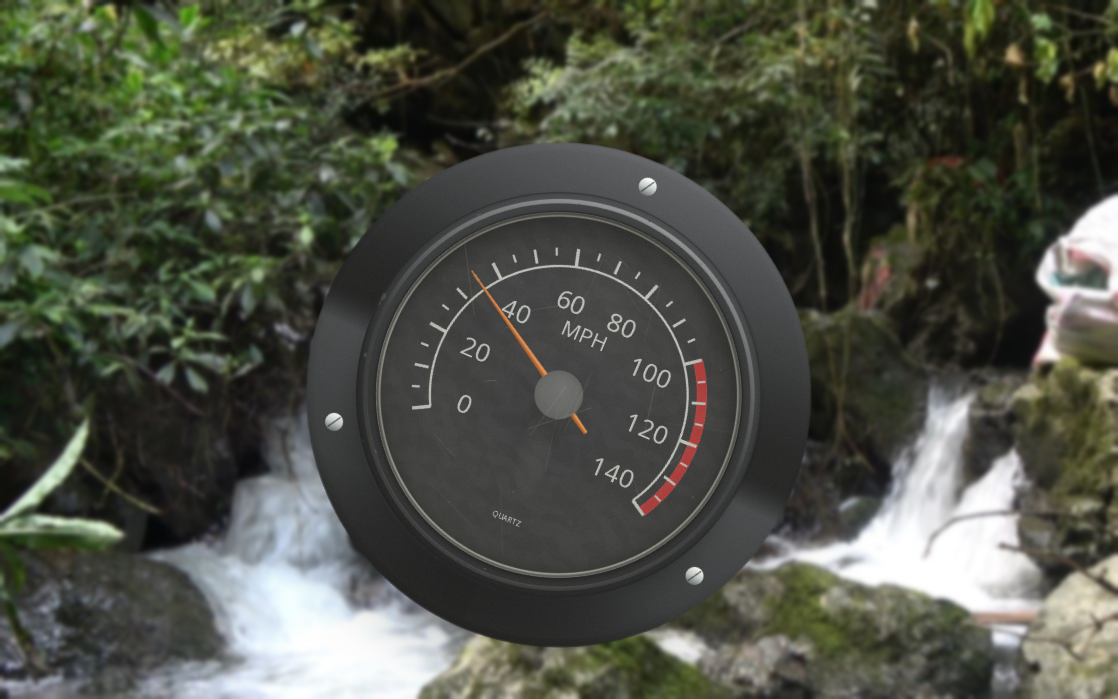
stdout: **35** mph
